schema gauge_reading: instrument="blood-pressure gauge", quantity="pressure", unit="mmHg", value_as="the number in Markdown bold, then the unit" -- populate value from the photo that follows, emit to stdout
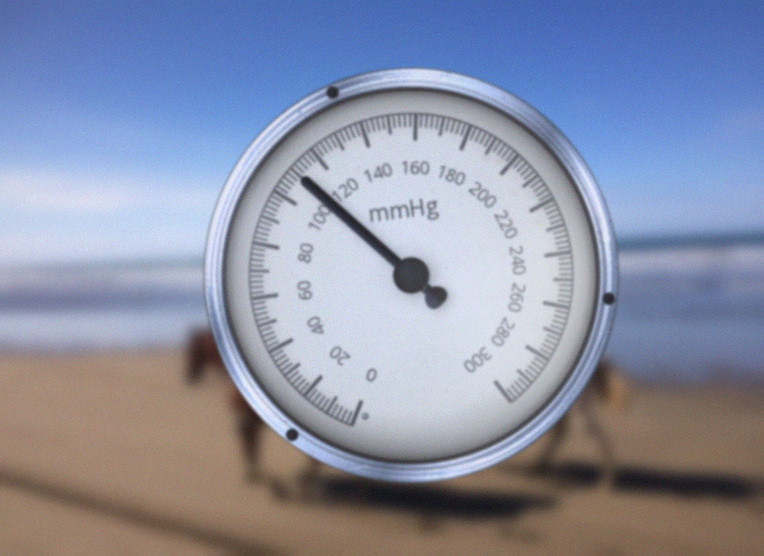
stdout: **110** mmHg
